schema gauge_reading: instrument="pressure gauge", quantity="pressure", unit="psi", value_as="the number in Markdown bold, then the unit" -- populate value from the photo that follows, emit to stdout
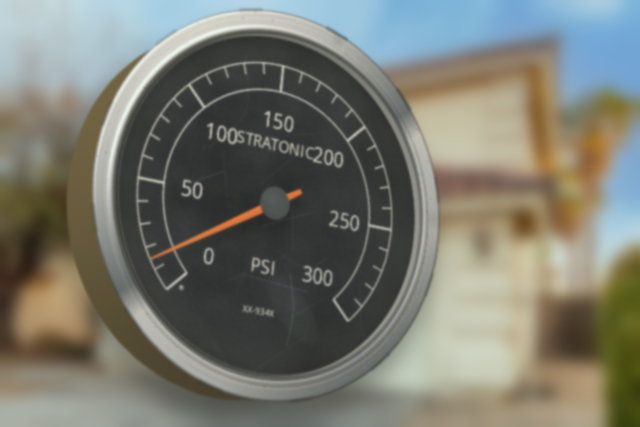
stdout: **15** psi
